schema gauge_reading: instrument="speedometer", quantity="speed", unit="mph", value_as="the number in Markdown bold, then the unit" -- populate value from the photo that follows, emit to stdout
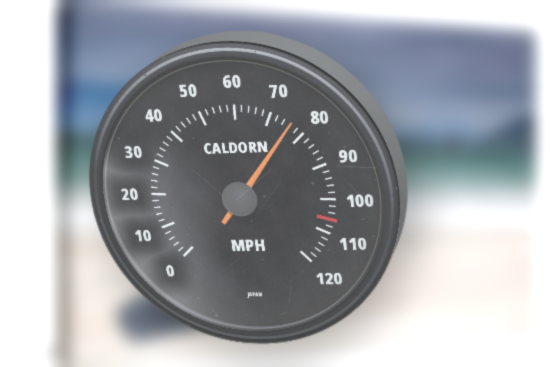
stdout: **76** mph
